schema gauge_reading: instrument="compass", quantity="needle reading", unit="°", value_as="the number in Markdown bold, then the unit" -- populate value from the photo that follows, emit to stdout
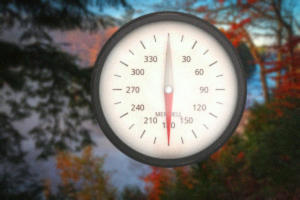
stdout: **180** °
